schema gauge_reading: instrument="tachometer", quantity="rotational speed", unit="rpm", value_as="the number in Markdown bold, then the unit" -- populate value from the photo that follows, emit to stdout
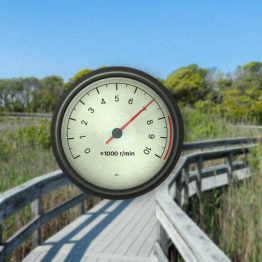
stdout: **7000** rpm
